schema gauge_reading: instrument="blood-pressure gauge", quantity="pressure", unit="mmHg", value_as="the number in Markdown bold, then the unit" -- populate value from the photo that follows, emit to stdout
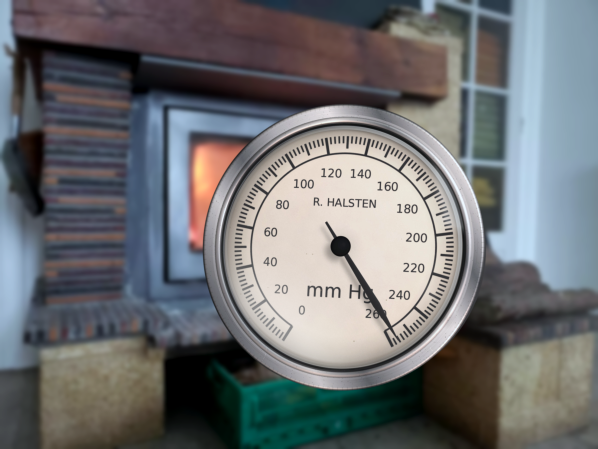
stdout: **256** mmHg
